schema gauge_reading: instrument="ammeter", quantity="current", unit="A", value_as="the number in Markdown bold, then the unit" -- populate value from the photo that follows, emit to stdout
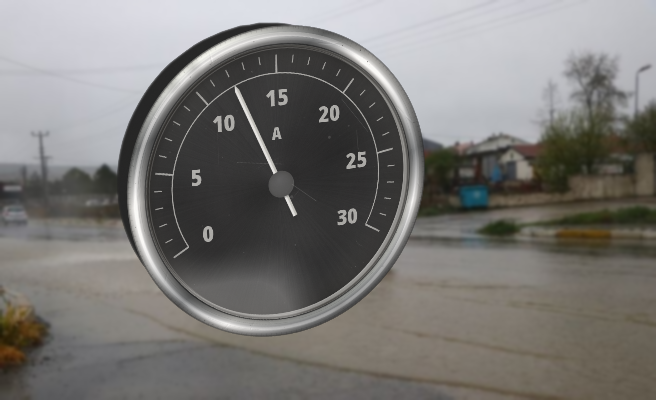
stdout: **12** A
